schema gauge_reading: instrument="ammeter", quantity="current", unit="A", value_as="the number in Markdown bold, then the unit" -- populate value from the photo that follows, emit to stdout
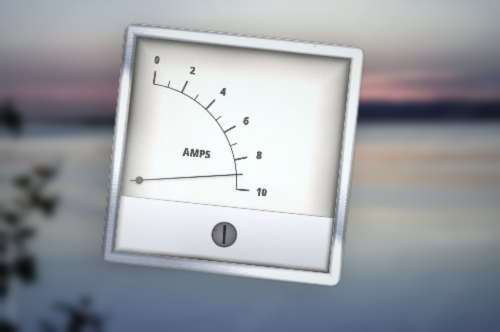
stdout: **9** A
